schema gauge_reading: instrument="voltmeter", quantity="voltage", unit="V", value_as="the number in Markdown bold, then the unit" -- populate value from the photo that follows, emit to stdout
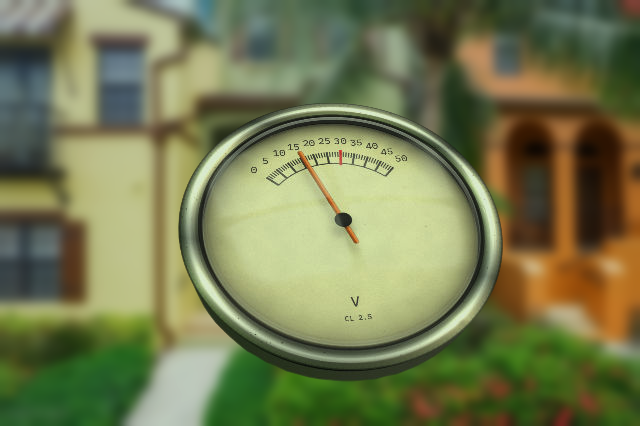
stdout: **15** V
